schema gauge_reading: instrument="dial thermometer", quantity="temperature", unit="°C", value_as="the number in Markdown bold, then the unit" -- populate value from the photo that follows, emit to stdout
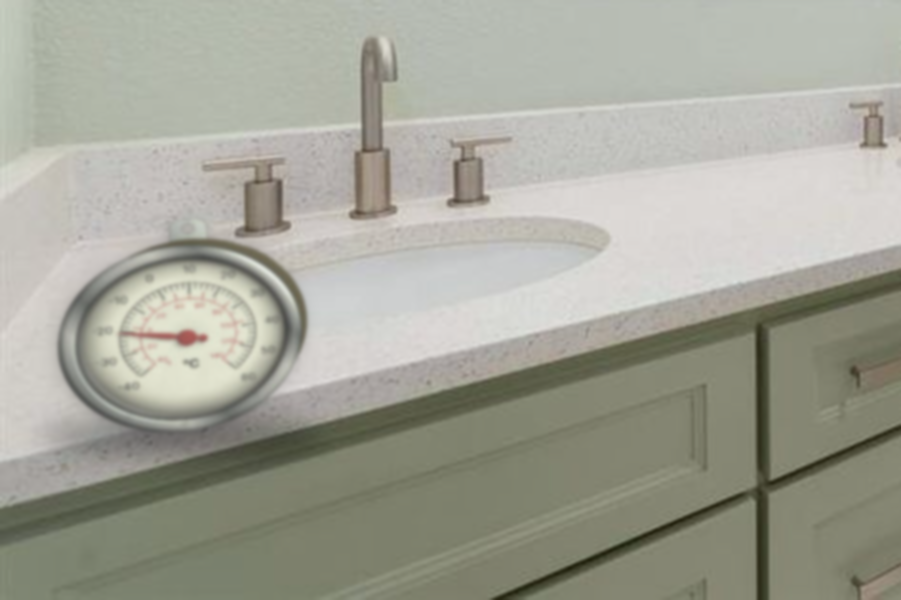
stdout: **-20** °C
